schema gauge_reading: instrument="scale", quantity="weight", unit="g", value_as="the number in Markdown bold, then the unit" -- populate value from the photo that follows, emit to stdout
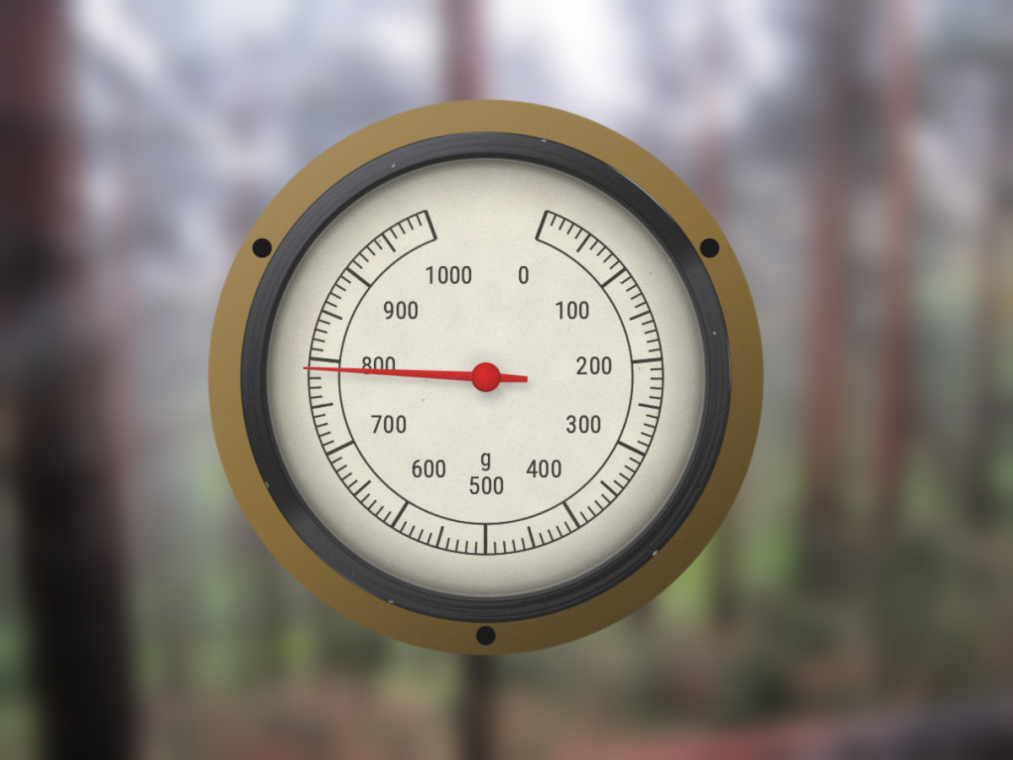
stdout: **790** g
